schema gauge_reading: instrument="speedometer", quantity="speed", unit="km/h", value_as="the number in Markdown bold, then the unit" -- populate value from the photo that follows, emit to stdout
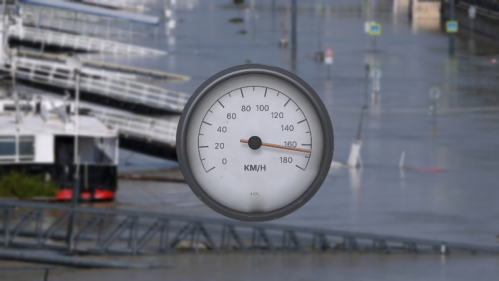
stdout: **165** km/h
